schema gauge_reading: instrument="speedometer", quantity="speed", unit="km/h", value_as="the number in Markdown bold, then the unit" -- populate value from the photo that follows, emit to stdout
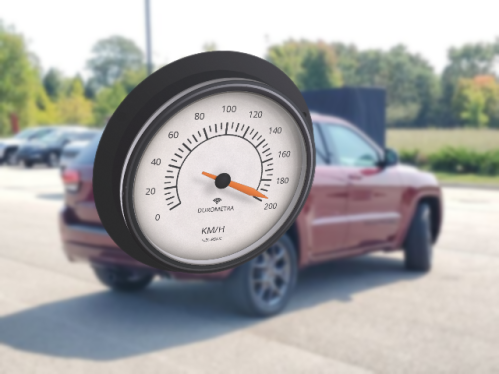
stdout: **195** km/h
